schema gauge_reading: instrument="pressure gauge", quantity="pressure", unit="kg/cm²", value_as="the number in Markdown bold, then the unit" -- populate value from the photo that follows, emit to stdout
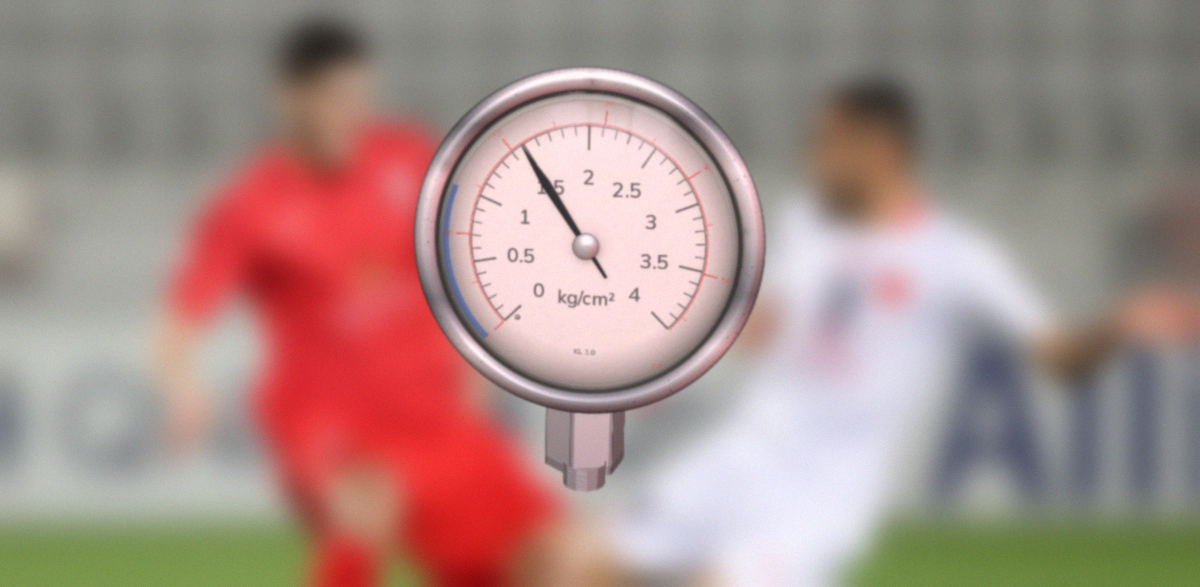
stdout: **1.5** kg/cm²
